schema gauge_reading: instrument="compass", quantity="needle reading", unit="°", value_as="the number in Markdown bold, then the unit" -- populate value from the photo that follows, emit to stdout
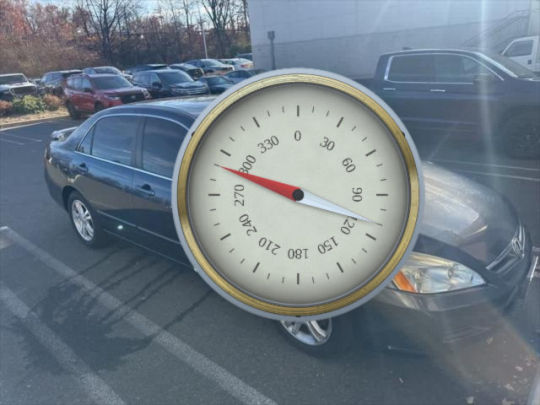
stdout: **290** °
